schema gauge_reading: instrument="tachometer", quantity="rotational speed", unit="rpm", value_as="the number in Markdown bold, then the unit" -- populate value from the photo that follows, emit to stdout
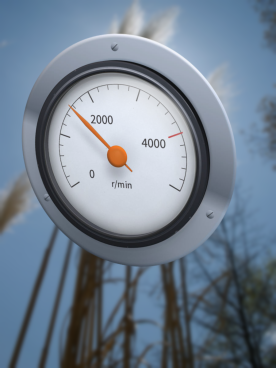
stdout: **1600** rpm
